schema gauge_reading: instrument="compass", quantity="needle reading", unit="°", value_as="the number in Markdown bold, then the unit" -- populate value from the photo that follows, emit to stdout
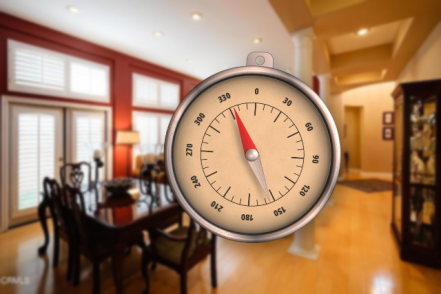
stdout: **335** °
